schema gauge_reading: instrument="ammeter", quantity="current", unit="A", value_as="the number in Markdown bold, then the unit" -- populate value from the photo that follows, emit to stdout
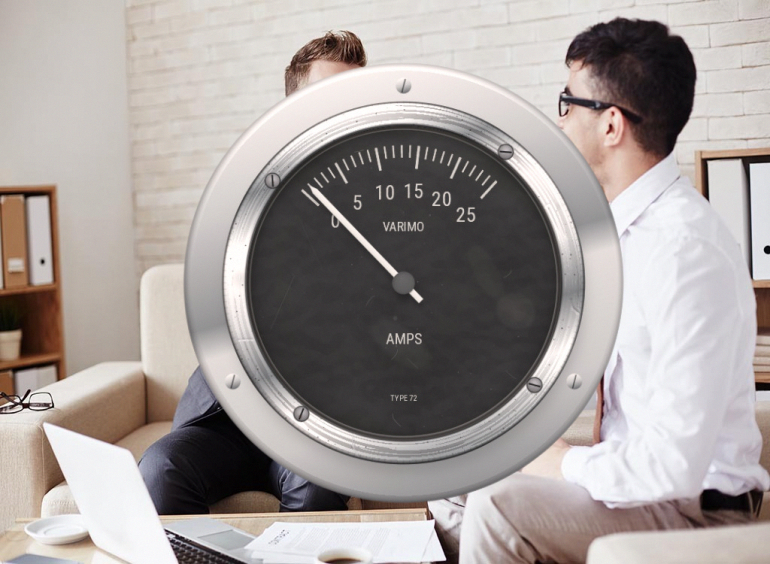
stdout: **1** A
